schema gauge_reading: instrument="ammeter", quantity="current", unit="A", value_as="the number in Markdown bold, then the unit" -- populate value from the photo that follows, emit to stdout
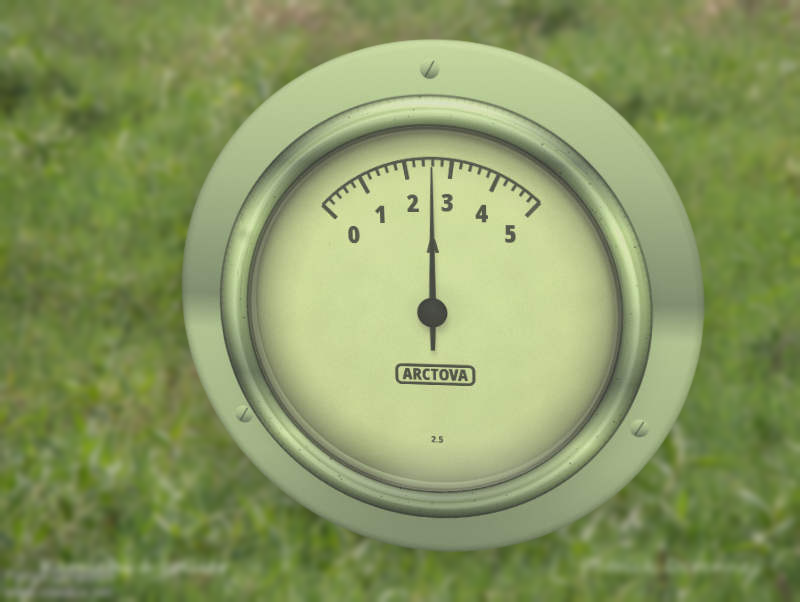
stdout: **2.6** A
